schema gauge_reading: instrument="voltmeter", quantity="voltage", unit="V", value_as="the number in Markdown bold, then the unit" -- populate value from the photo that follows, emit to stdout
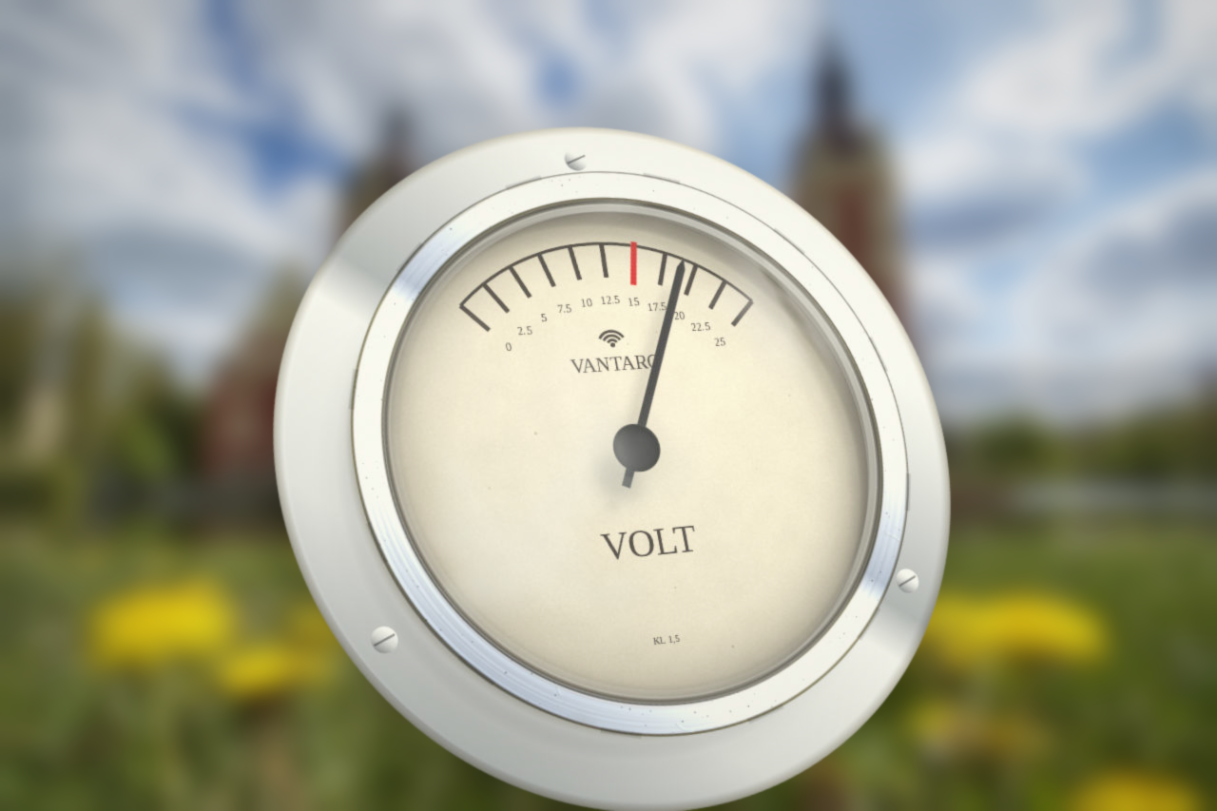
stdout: **18.75** V
